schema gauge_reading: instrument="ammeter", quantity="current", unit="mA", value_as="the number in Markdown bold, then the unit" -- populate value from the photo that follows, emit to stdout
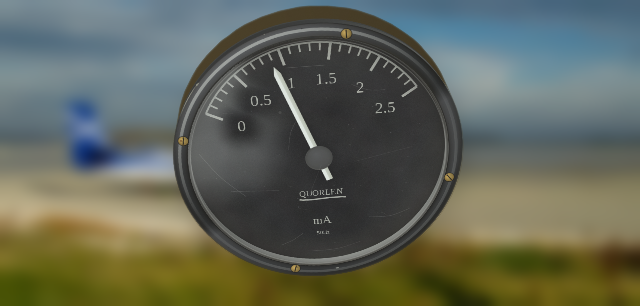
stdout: **0.9** mA
